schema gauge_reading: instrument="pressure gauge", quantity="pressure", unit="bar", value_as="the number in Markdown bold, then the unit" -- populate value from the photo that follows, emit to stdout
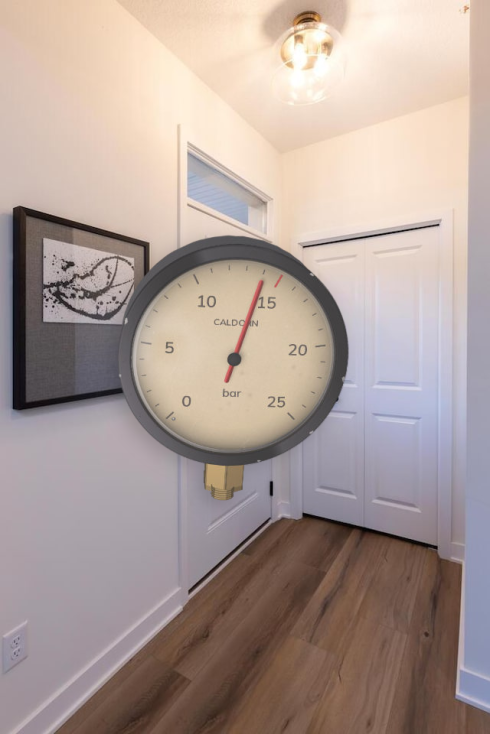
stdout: **14** bar
